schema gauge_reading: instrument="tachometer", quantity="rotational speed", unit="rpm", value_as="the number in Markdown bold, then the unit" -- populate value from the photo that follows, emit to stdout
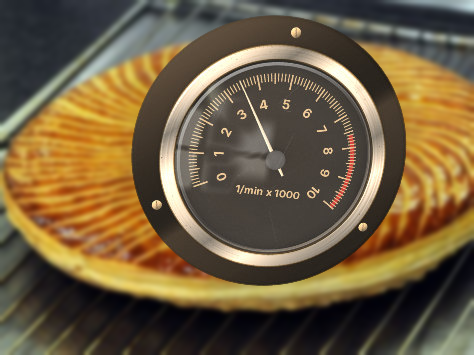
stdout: **3500** rpm
